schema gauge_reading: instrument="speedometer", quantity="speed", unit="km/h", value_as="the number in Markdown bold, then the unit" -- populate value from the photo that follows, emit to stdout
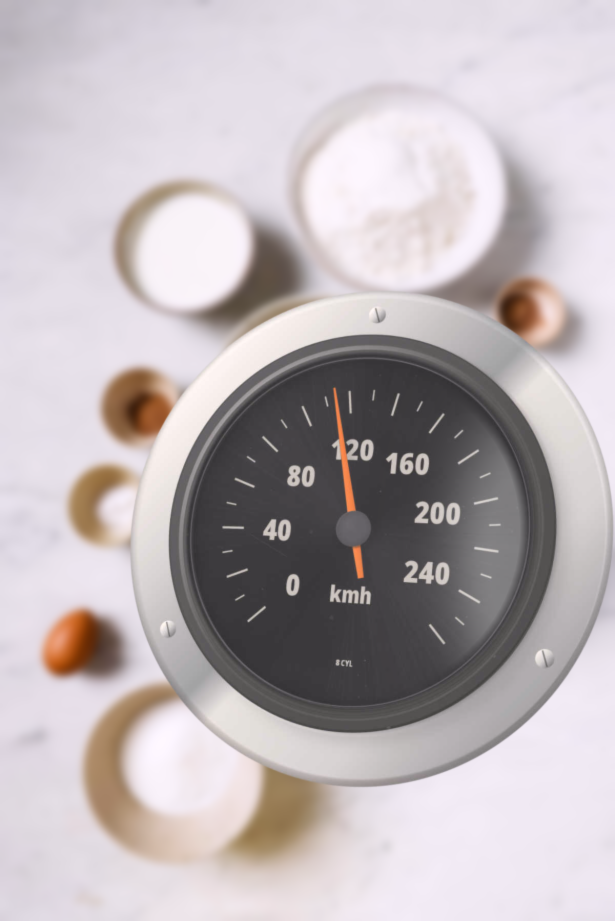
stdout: **115** km/h
